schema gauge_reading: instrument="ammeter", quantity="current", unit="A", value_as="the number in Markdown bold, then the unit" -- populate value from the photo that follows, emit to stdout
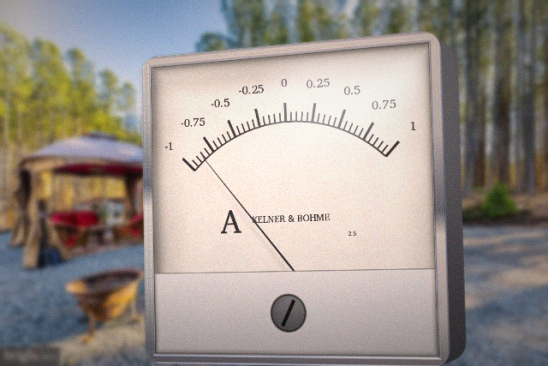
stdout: **-0.85** A
